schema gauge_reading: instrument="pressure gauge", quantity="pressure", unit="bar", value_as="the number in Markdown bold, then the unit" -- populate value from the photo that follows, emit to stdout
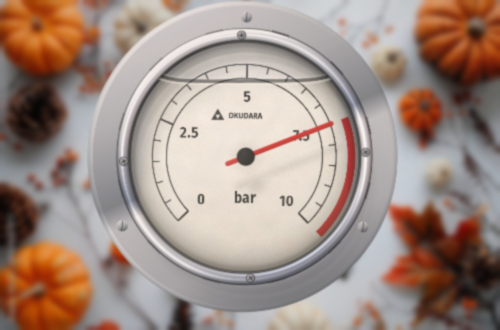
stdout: **7.5** bar
